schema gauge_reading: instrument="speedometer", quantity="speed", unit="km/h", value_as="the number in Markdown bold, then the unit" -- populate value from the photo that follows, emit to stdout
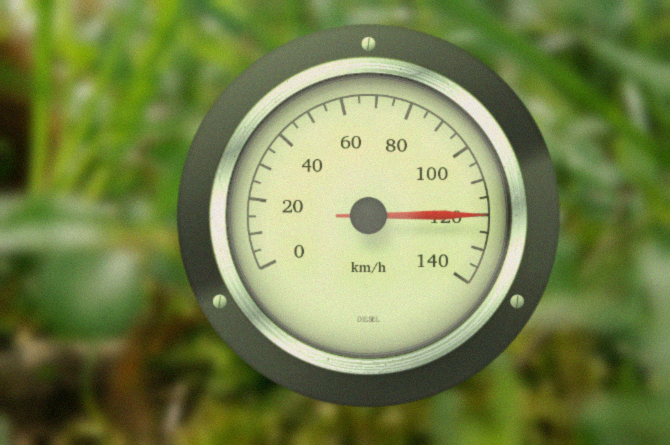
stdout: **120** km/h
